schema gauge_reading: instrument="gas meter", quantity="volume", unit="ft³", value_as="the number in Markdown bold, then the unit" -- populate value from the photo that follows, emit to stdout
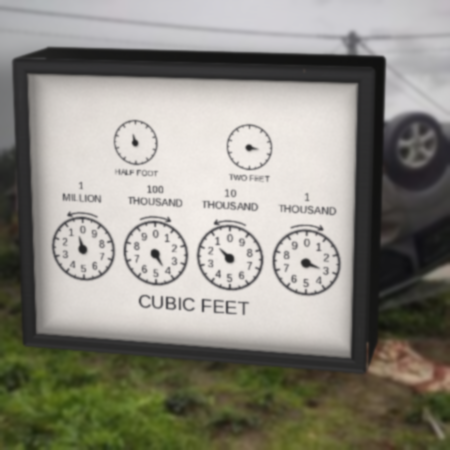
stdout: **41300** ft³
